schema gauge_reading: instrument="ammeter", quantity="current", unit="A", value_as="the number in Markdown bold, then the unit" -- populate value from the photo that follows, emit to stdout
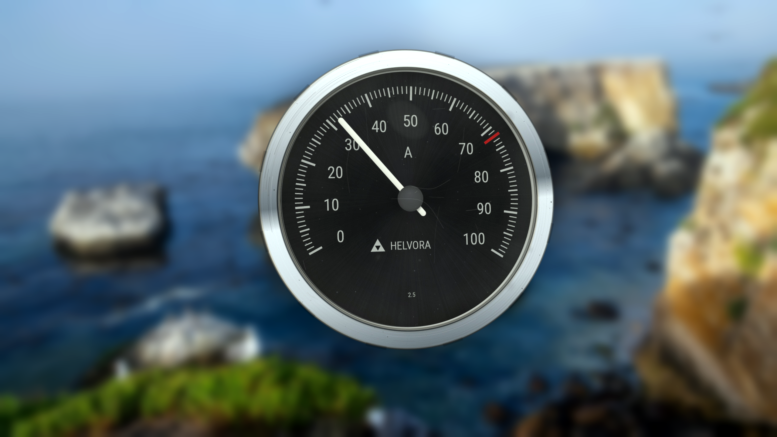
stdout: **32** A
